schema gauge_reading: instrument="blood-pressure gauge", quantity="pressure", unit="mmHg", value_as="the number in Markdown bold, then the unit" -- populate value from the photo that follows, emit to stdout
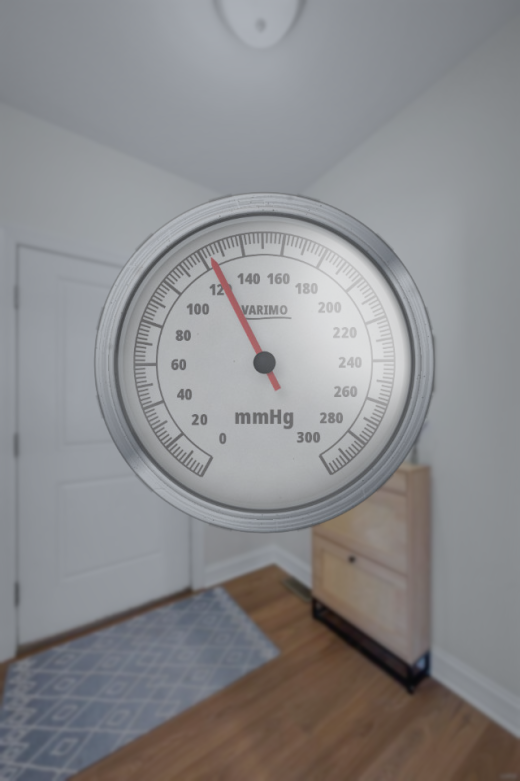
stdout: **124** mmHg
